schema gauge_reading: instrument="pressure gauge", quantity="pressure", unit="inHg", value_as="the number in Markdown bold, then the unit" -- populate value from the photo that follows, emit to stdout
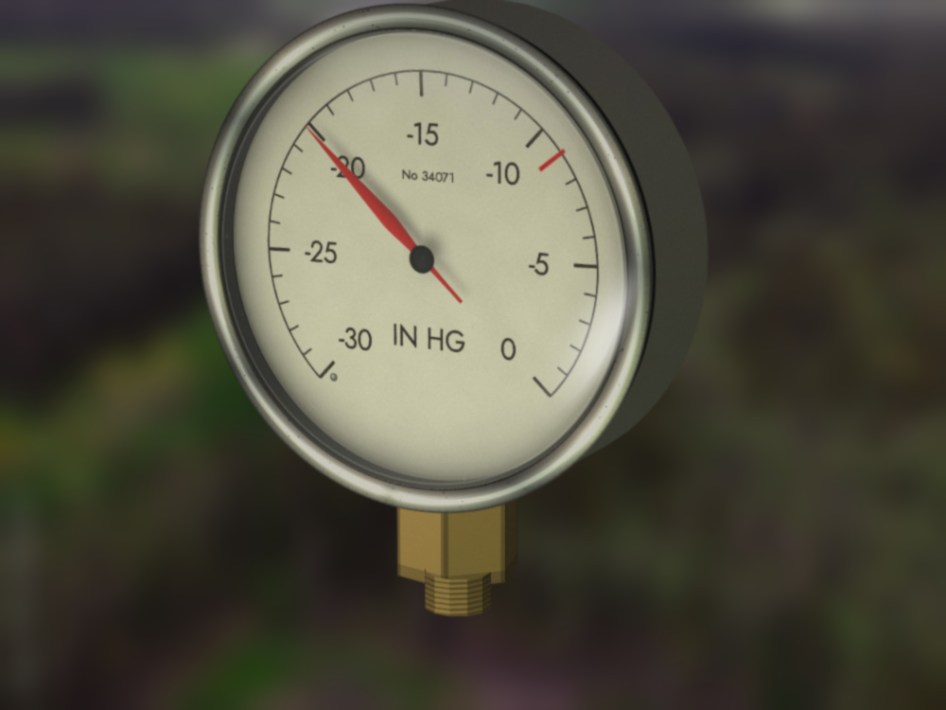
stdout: **-20** inHg
